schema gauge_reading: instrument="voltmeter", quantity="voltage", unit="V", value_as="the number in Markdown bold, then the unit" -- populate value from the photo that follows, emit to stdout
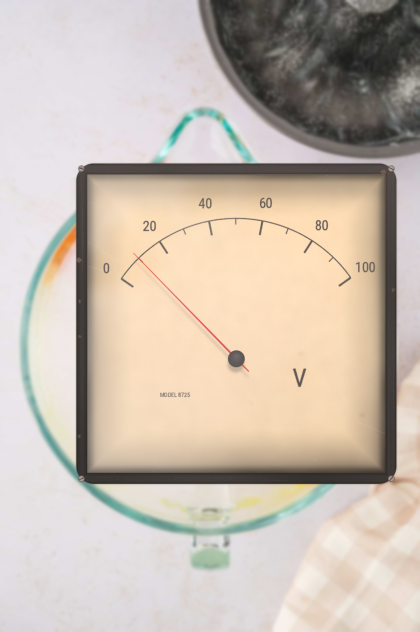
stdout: **10** V
